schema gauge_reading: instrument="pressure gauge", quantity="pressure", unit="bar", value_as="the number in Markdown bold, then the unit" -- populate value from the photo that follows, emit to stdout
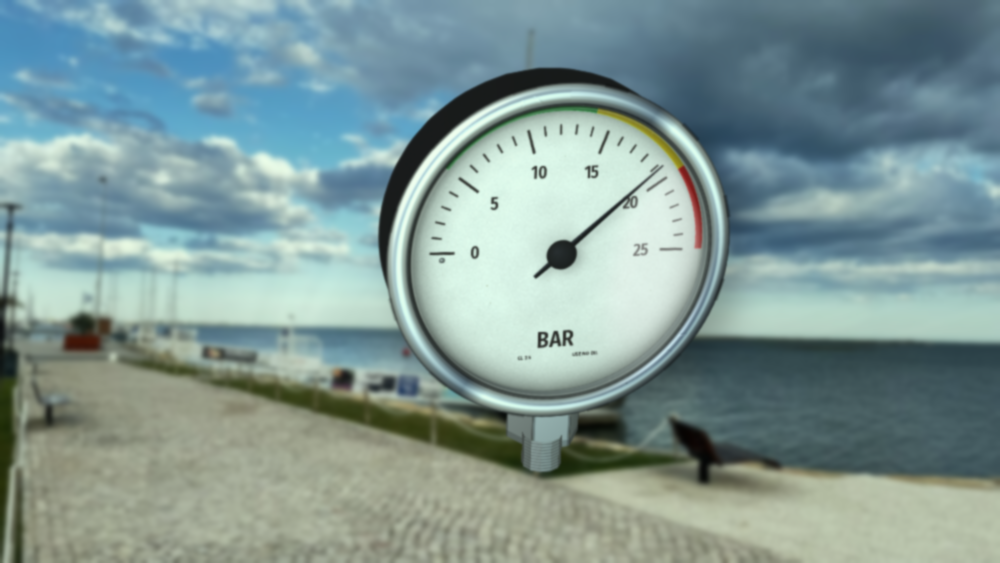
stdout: **19** bar
